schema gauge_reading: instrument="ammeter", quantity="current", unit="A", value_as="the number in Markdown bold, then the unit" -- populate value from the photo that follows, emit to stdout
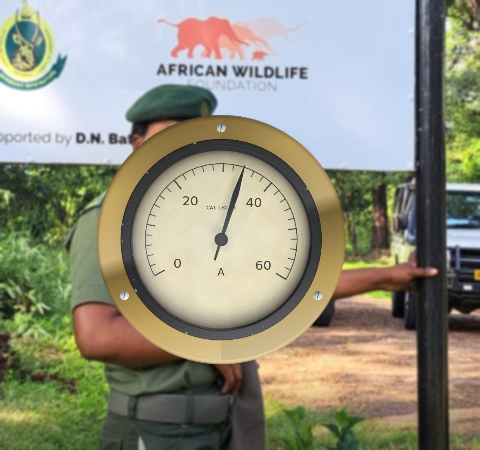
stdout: **34** A
